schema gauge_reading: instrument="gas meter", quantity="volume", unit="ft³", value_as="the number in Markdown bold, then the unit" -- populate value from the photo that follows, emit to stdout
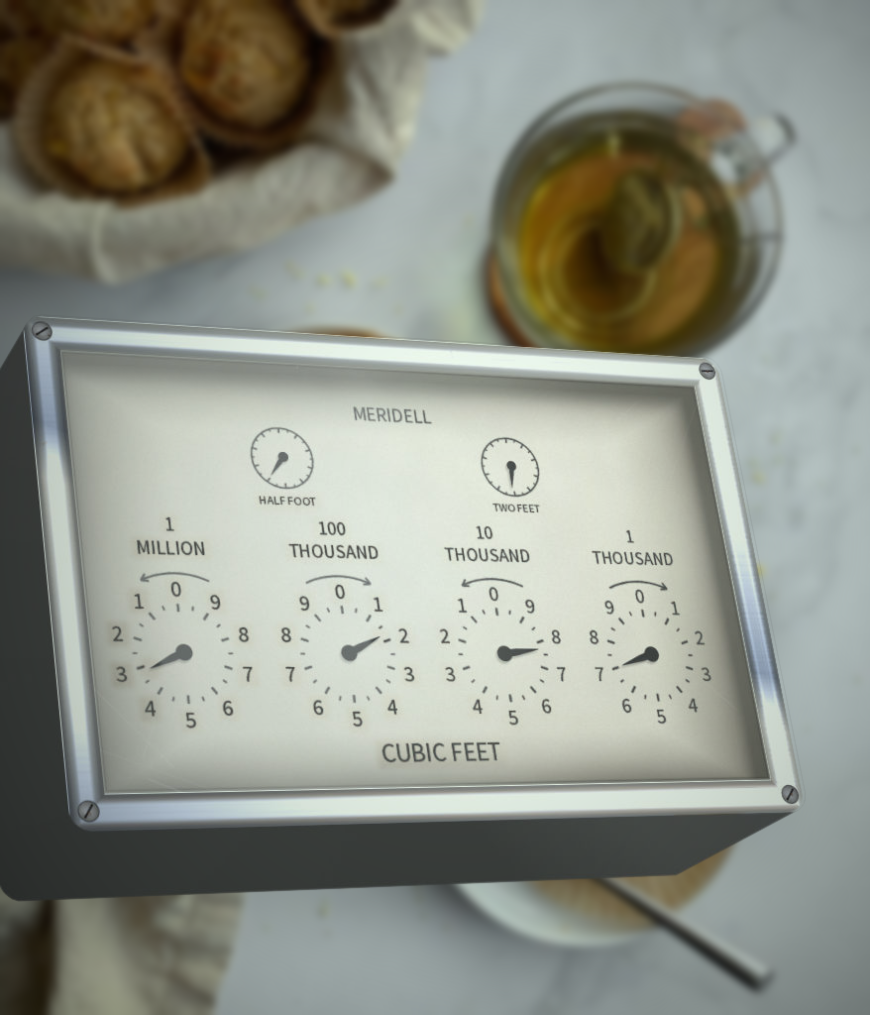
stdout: **317700** ft³
